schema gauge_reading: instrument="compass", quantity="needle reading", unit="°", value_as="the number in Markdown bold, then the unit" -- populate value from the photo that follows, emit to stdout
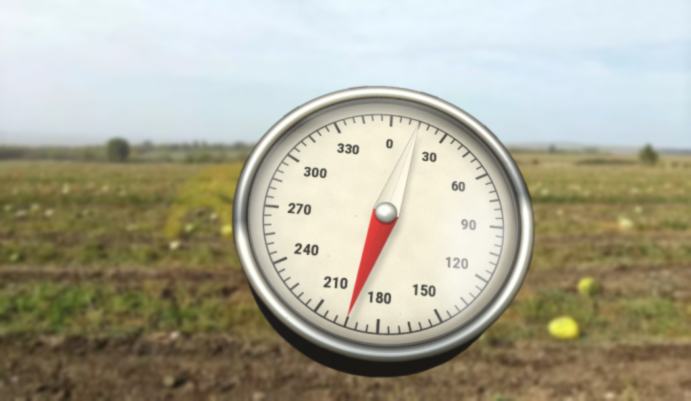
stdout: **195** °
